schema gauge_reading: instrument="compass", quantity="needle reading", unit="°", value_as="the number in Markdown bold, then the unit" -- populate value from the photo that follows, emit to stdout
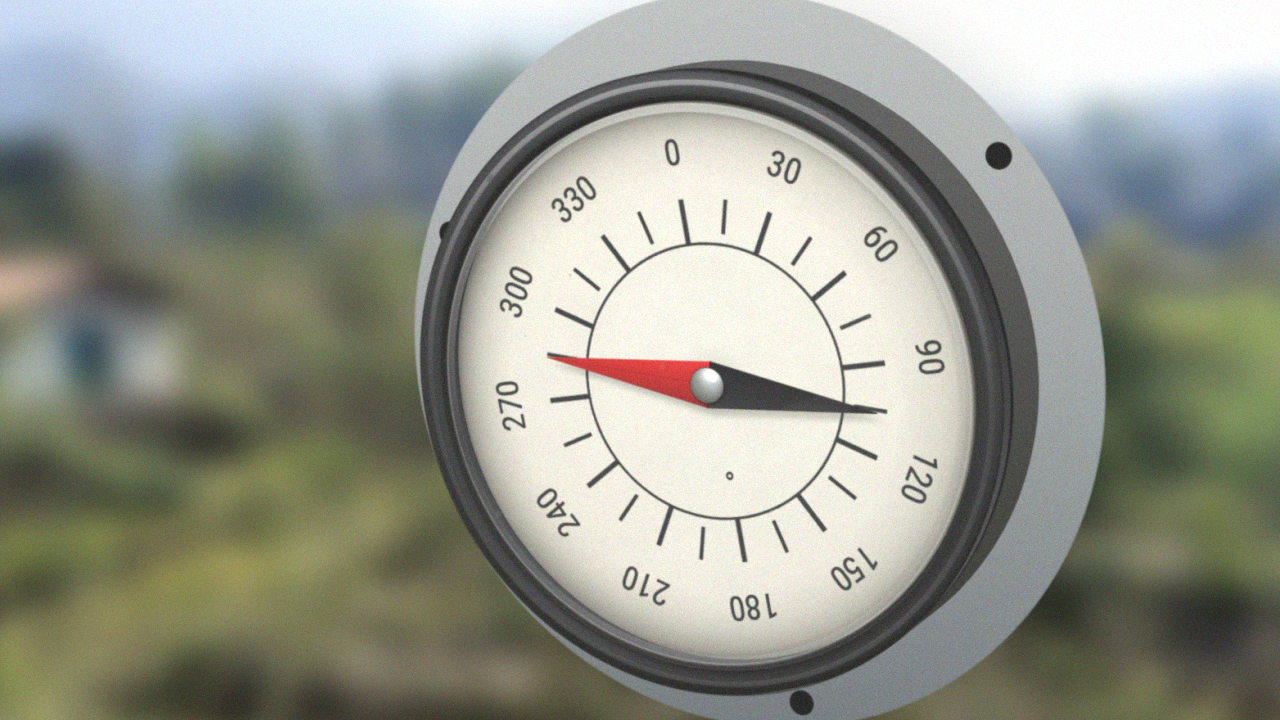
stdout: **285** °
